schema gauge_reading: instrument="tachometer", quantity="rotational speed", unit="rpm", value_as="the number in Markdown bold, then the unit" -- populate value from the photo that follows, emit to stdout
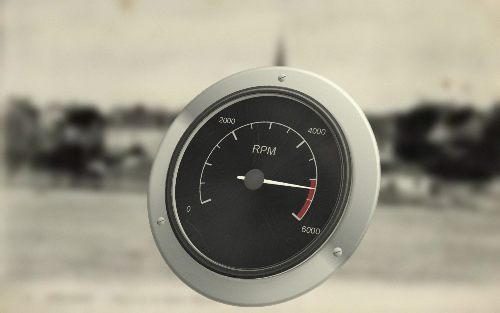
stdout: **5250** rpm
